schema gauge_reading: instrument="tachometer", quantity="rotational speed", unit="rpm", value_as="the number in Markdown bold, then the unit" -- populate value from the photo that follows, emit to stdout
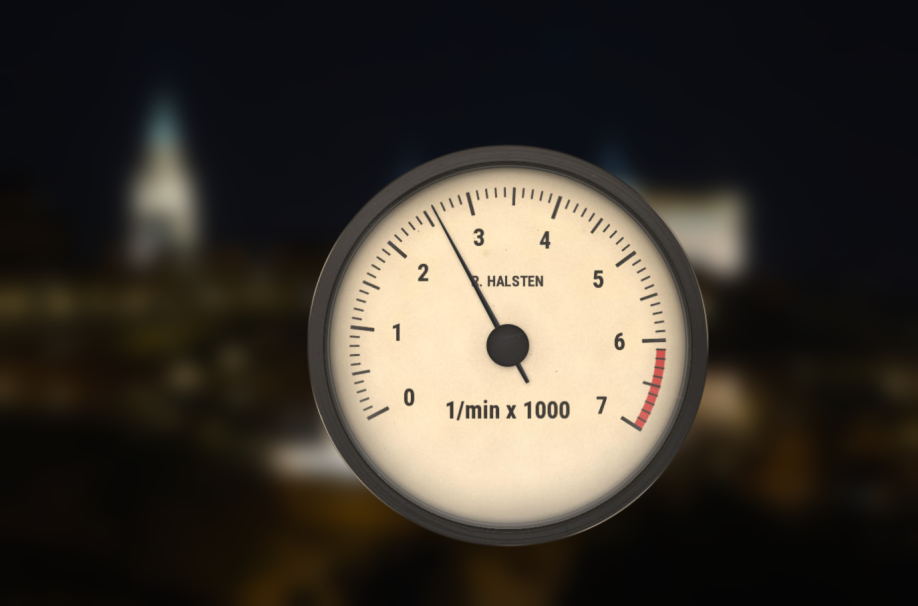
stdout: **2600** rpm
